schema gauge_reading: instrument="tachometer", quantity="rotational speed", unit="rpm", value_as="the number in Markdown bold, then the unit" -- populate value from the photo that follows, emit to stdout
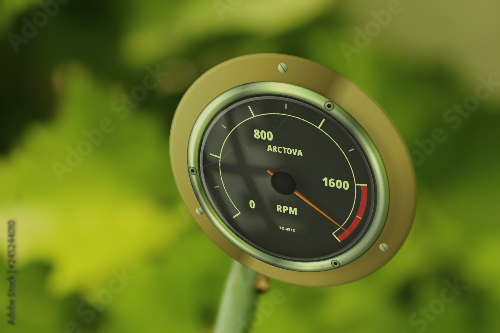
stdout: **1900** rpm
